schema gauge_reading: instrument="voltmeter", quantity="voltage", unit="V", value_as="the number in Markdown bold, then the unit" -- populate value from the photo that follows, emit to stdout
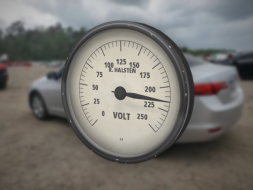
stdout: **215** V
